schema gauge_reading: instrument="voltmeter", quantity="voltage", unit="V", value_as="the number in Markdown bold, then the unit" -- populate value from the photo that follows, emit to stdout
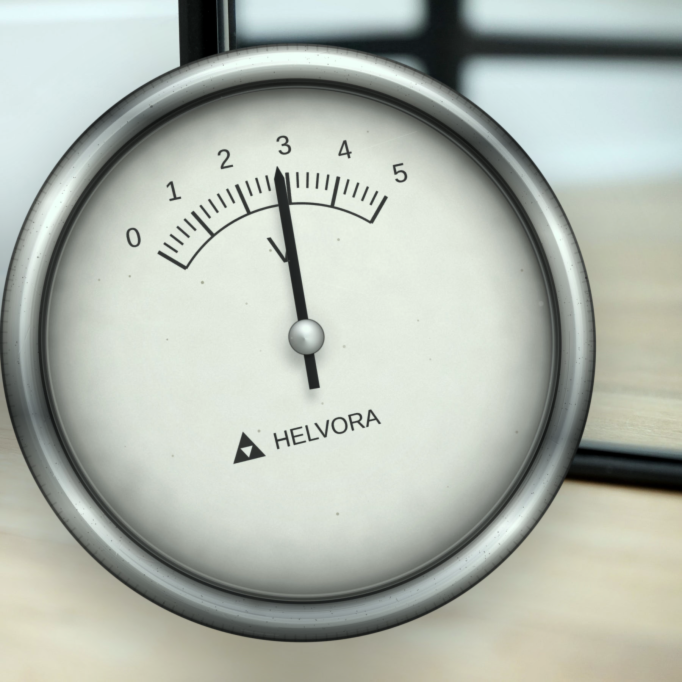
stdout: **2.8** V
